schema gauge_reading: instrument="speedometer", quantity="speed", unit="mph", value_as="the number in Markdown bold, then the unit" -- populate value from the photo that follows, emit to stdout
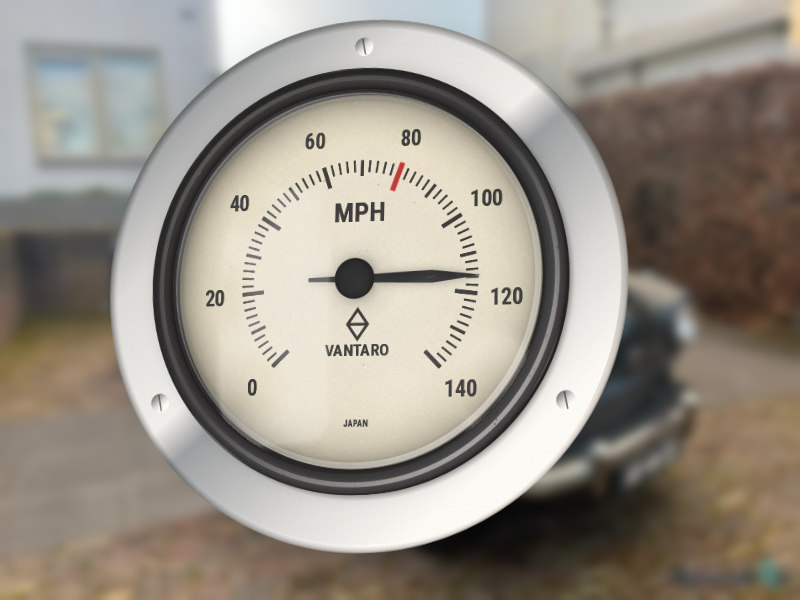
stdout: **116** mph
